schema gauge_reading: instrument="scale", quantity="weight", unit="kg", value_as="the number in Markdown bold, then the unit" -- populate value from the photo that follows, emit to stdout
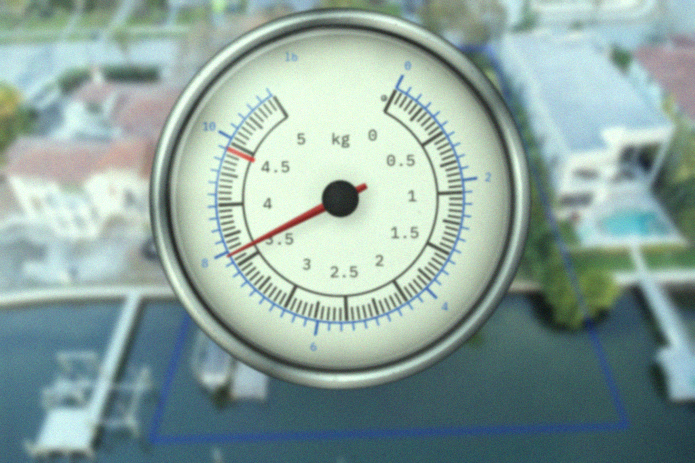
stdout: **3.6** kg
